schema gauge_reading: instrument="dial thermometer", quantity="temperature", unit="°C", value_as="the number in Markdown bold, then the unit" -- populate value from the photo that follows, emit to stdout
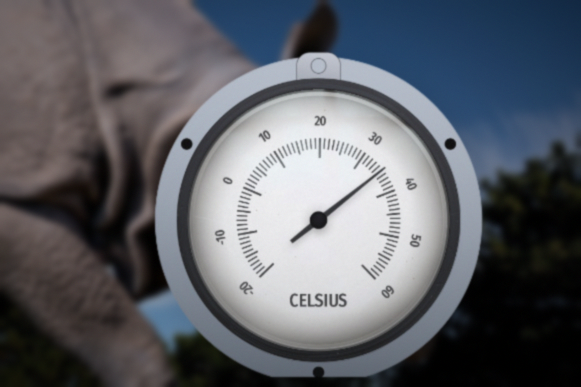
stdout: **35** °C
